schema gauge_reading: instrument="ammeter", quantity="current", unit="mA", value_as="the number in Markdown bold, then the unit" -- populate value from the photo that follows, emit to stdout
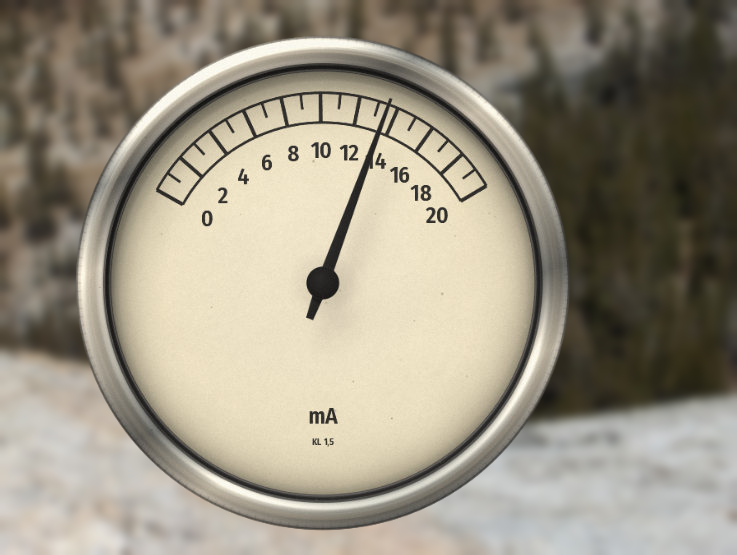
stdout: **13.5** mA
